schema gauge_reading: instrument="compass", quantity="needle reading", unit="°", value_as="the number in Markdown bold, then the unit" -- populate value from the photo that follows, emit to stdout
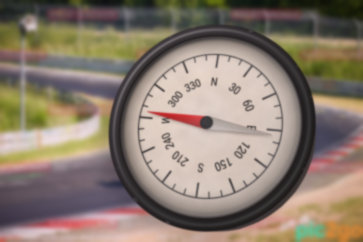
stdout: **275** °
